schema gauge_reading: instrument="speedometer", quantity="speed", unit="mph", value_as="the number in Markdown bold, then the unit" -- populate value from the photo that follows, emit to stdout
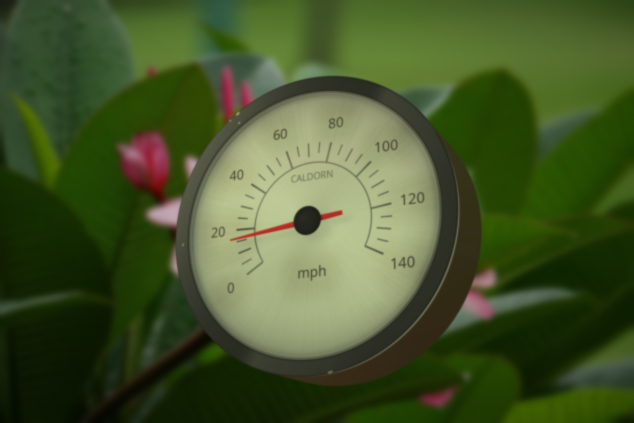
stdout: **15** mph
